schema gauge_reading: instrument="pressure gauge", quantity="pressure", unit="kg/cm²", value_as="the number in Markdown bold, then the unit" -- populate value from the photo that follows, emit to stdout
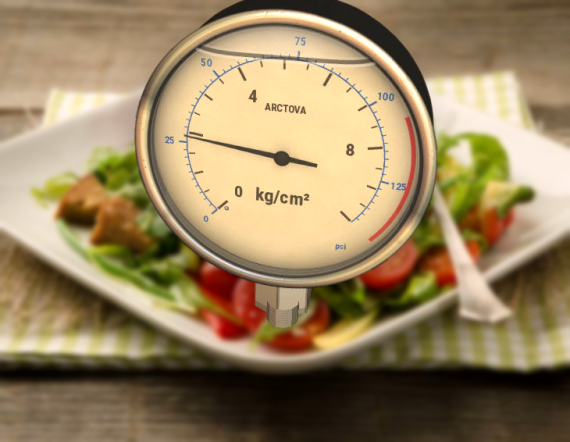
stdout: **2** kg/cm²
